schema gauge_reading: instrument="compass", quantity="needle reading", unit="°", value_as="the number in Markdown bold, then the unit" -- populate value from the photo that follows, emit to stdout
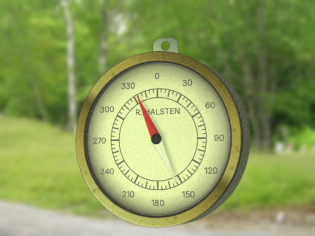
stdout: **335** °
